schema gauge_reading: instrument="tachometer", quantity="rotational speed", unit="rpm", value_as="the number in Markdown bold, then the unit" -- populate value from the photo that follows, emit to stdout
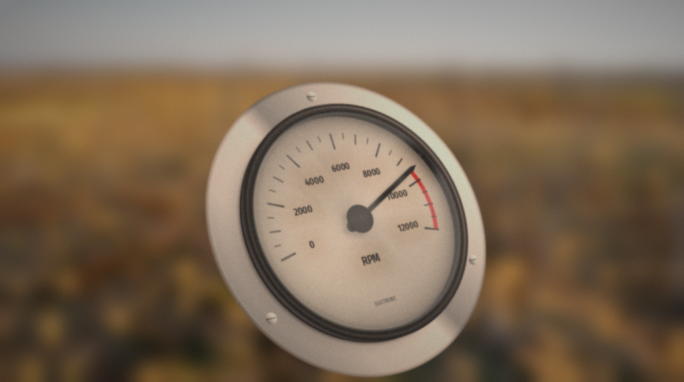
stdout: **9500** rpm
